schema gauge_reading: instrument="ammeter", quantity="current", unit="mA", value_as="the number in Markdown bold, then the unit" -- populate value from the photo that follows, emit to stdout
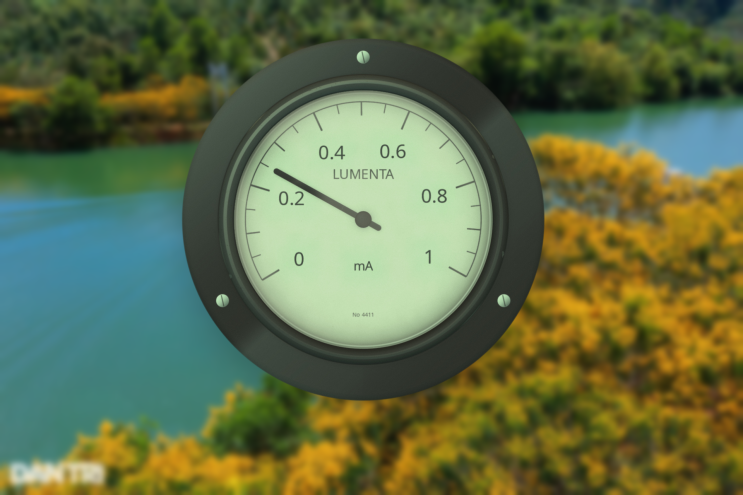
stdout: **0.25** mA
